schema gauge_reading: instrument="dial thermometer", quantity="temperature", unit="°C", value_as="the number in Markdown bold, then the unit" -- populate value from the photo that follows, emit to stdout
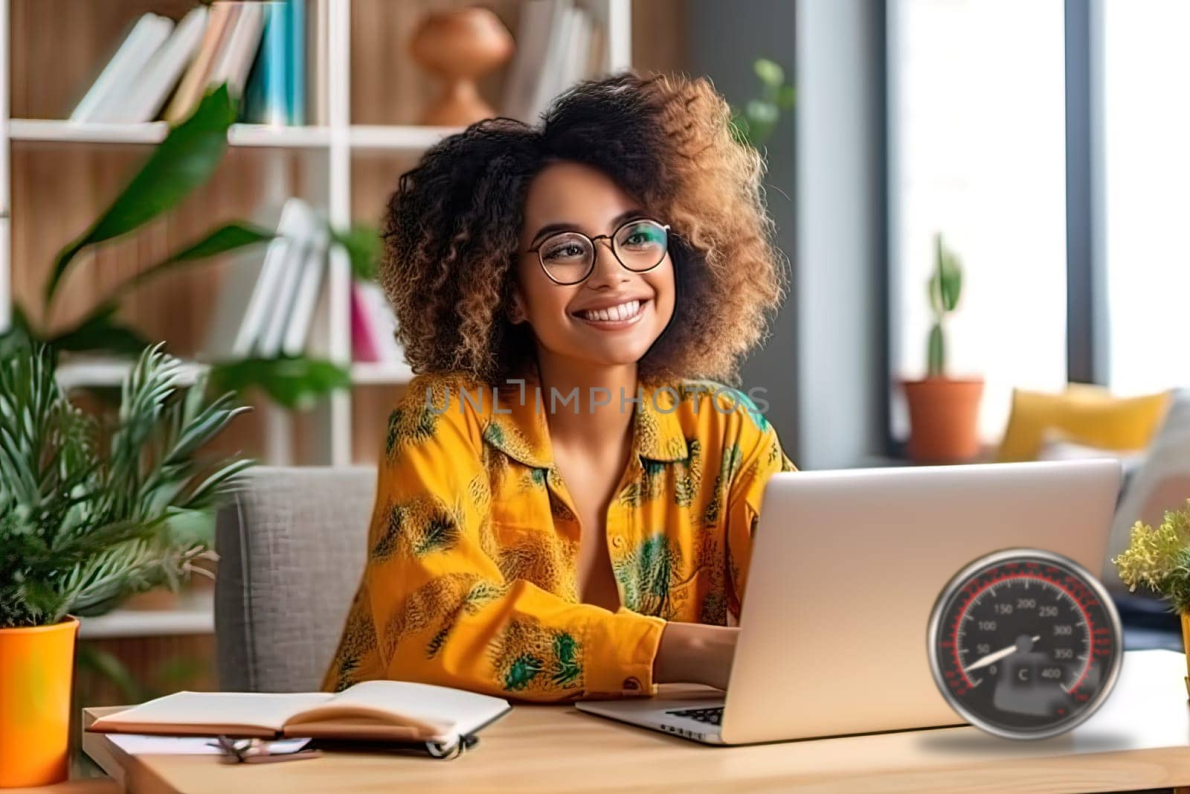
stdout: **25** °C
